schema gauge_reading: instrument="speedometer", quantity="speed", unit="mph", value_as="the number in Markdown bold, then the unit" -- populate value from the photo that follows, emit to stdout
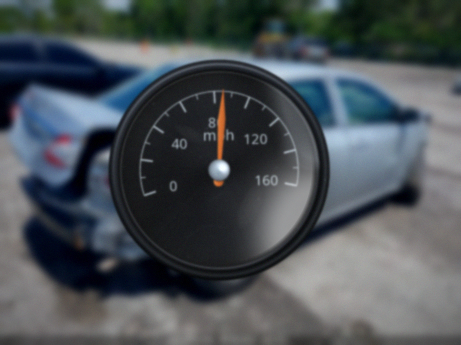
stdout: **85** mph
